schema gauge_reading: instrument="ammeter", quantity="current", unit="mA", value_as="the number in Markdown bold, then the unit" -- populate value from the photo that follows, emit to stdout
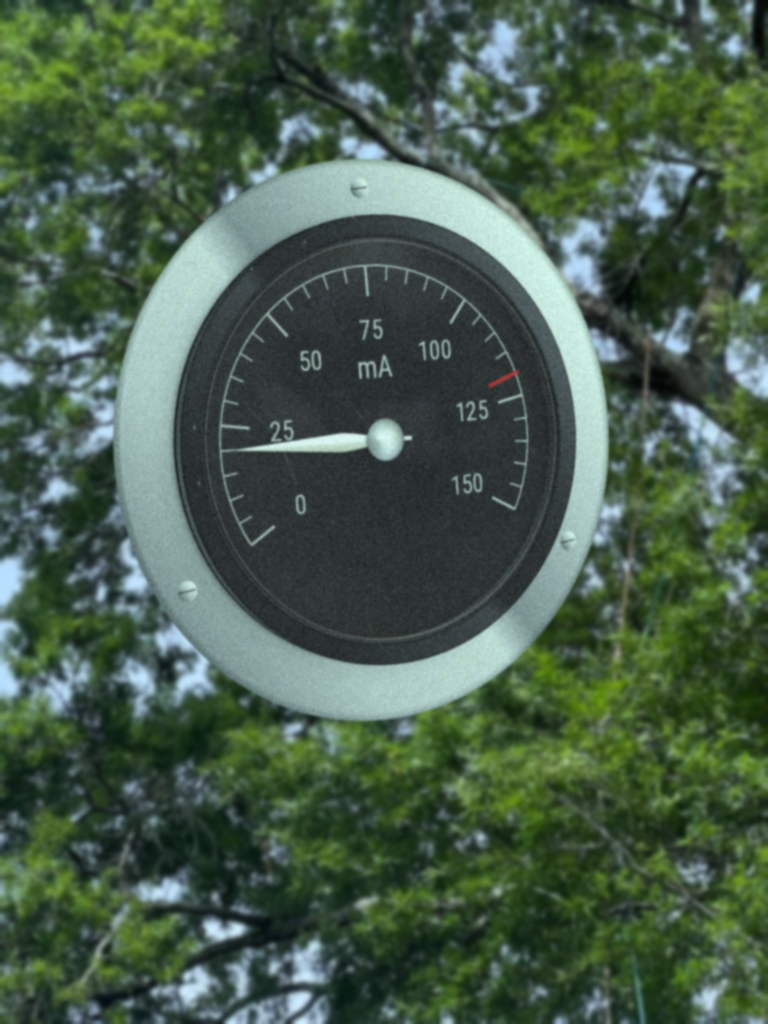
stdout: **20** mA
